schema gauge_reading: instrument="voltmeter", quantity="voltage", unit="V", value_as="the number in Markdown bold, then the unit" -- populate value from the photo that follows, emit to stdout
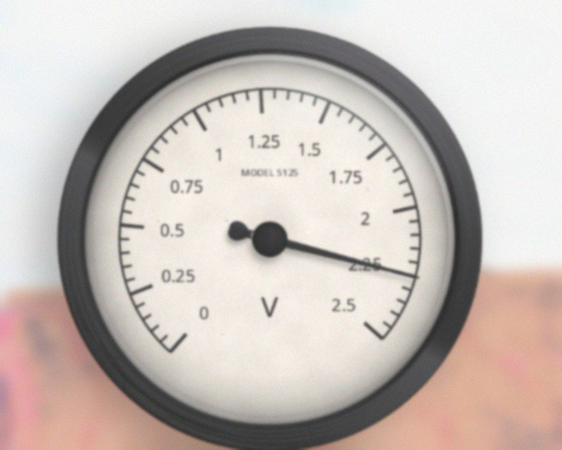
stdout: **2.25** V
